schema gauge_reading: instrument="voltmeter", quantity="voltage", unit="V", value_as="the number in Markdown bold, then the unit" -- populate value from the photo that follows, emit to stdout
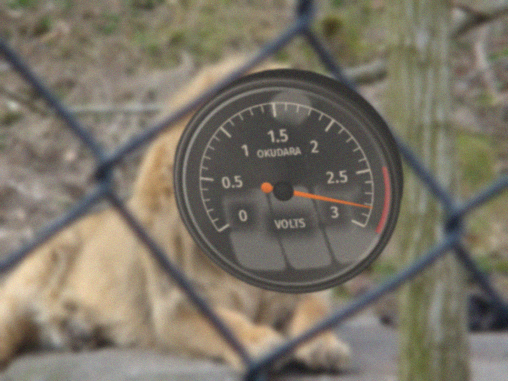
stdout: **2.8** V
